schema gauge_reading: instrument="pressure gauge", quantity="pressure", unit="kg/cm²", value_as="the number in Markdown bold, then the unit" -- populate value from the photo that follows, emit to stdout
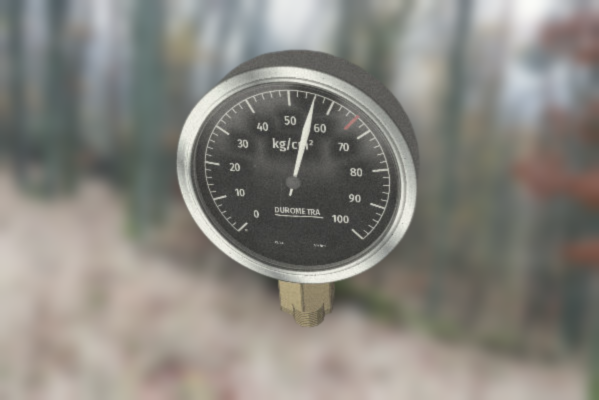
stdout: **56** kg/cm²
